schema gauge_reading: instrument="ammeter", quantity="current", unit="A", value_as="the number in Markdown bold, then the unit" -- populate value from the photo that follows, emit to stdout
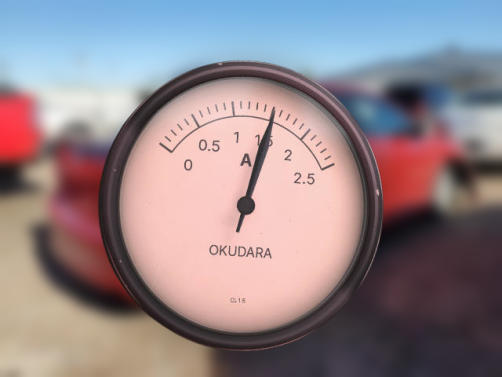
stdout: **1.5** A
